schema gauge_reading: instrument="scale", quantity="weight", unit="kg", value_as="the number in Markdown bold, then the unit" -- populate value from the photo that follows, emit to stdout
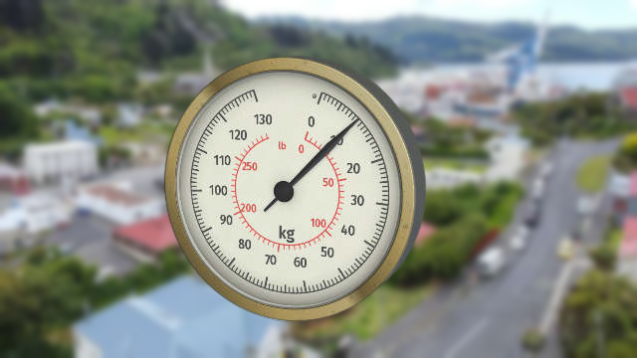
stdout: **10** kg
